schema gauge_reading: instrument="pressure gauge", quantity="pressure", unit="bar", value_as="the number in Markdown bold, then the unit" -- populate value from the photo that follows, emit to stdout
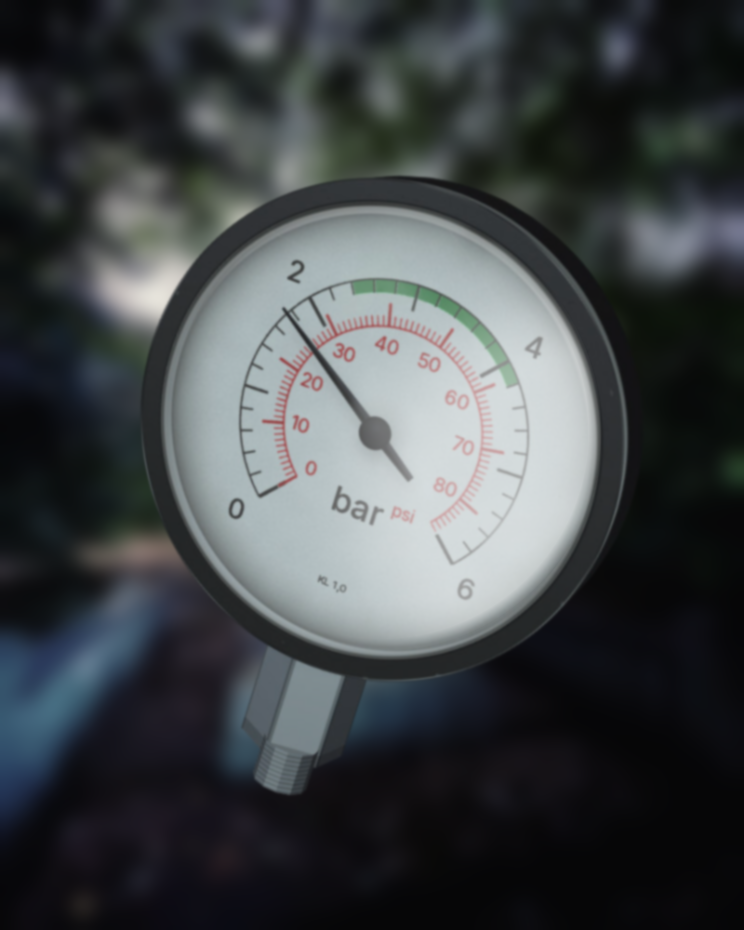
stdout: **1.8** bar
